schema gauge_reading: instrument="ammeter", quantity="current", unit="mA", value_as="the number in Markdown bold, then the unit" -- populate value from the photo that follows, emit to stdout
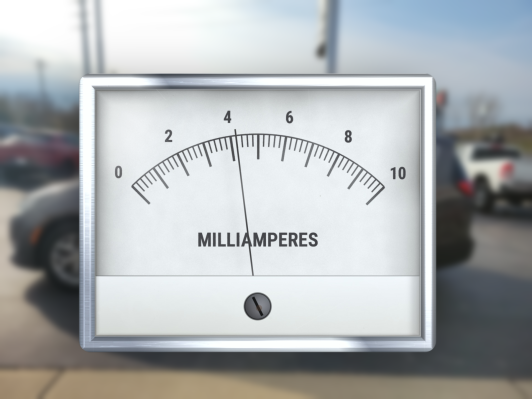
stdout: **4.2** mA
